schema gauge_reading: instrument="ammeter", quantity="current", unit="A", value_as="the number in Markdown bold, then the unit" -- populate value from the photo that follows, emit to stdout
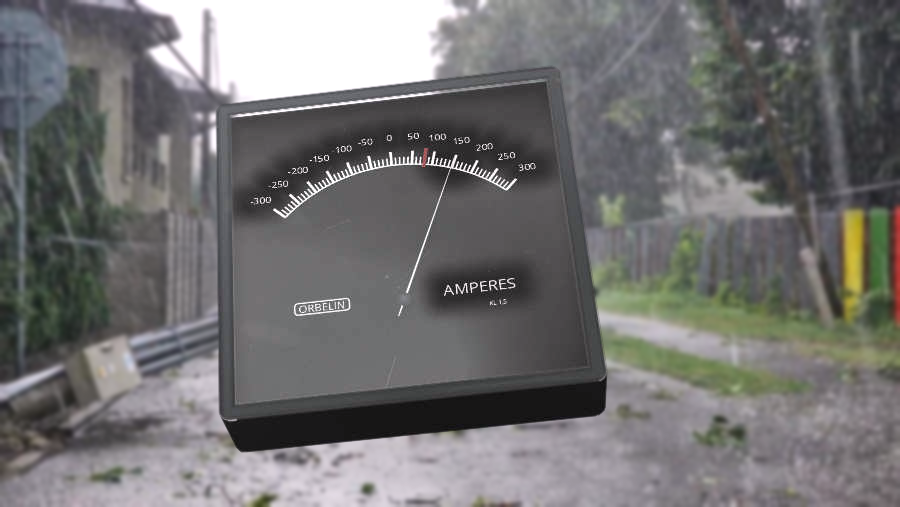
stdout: **150** A
